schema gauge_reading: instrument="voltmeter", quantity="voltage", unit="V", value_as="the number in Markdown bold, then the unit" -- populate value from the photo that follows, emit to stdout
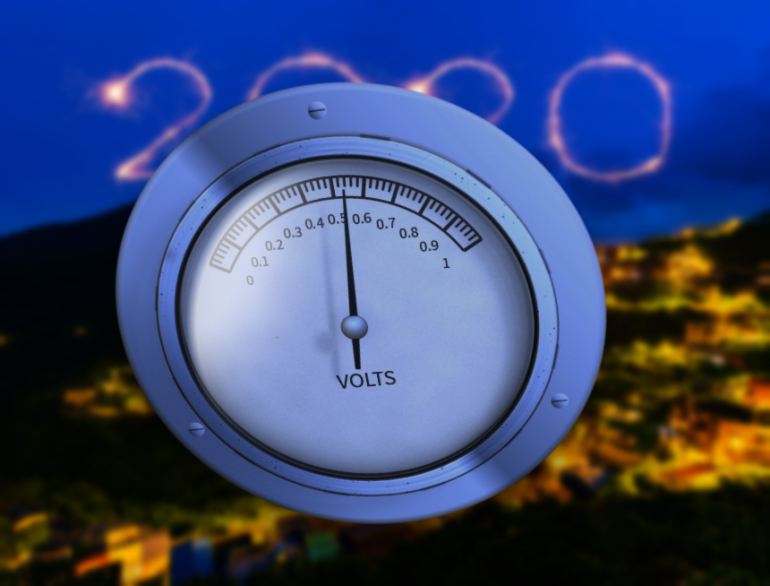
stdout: **0.54** V
